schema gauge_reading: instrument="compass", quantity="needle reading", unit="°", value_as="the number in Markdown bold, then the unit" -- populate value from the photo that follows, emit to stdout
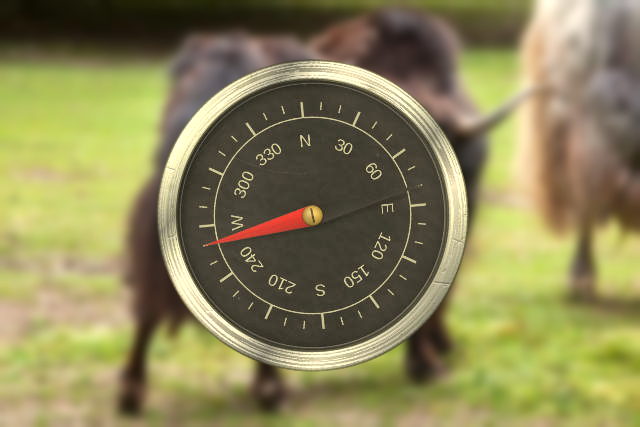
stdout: **260** °
